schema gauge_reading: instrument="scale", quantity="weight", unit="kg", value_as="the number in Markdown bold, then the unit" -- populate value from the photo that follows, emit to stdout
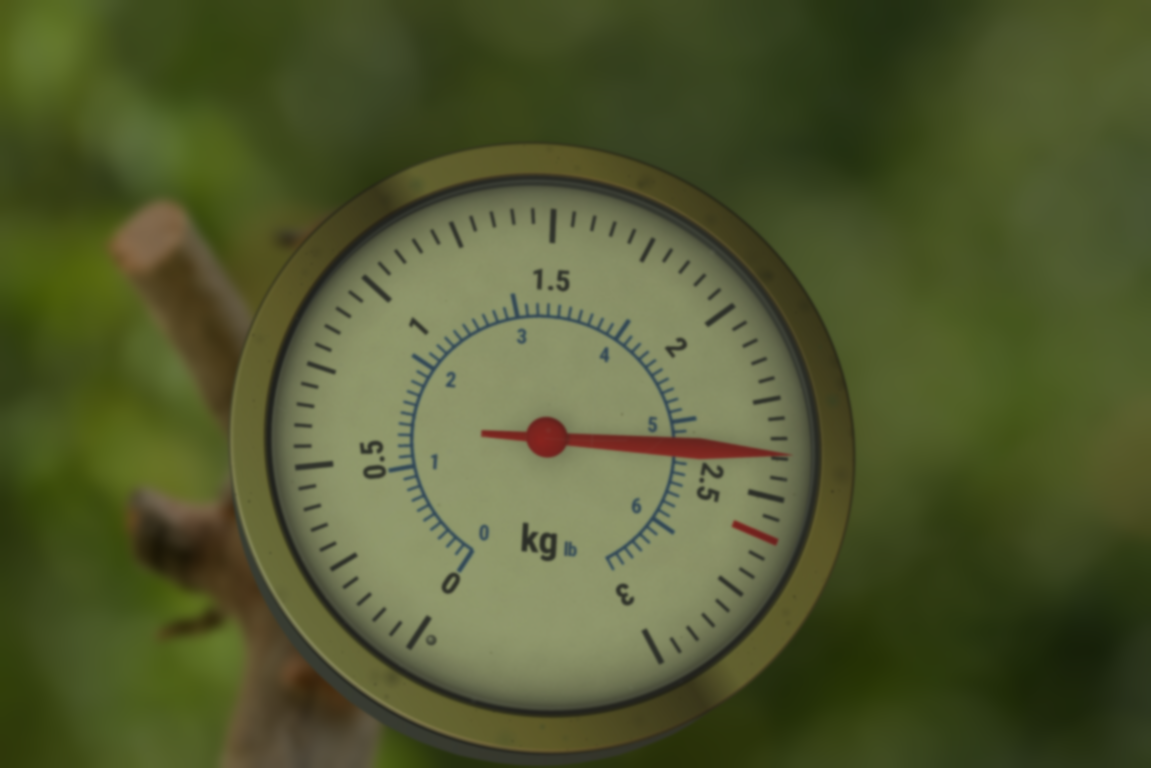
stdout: **2.4** kg
